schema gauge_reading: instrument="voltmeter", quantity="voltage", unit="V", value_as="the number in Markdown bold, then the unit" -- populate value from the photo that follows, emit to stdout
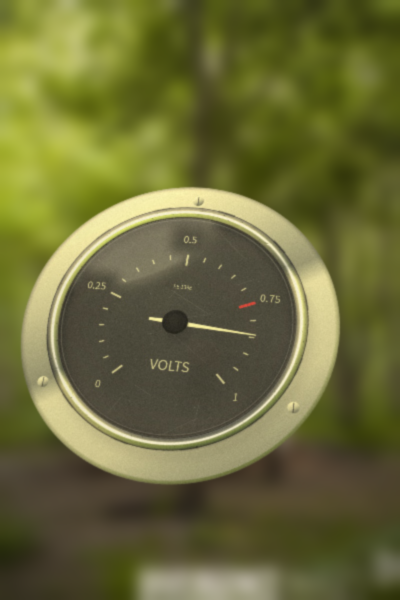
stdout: **0.85** V
